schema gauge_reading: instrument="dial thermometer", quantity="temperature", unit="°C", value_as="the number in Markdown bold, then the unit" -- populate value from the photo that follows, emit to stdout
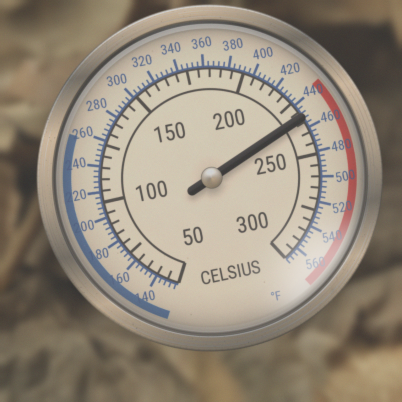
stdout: **232.5** °C
